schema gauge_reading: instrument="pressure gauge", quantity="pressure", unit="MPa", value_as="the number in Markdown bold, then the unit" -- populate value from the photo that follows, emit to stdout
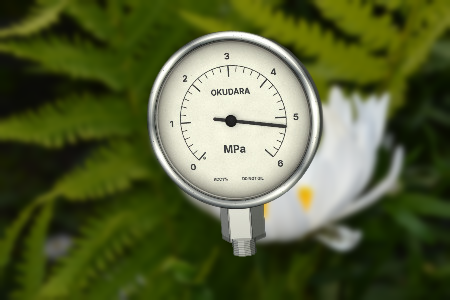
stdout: **5.2** MPa
